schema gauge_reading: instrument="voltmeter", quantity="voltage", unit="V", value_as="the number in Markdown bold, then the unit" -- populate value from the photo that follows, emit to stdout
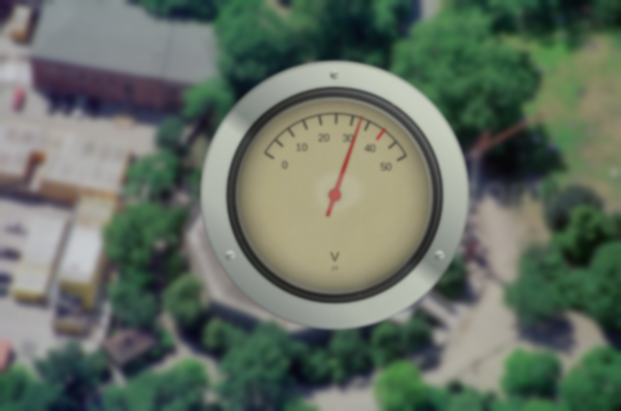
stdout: **32.5** V
